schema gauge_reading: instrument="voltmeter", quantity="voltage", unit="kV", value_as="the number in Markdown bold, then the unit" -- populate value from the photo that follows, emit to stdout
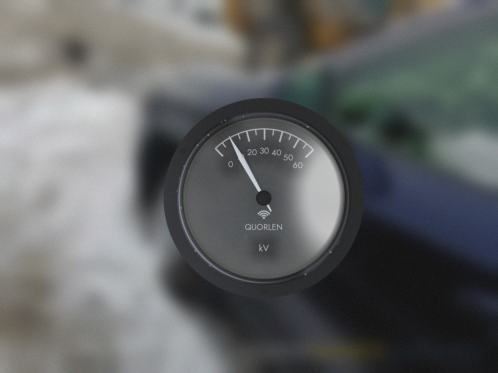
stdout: **10** kV
